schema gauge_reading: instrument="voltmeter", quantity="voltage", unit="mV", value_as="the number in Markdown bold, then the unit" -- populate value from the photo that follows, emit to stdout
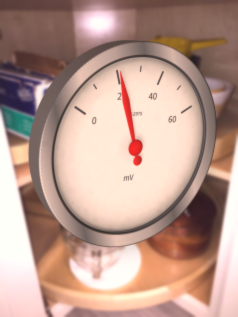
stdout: **20** mV
